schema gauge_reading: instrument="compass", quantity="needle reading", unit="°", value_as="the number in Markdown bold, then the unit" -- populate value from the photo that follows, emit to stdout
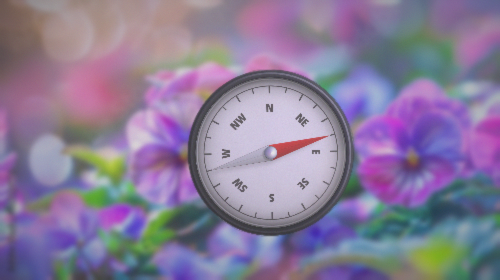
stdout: **75** °
